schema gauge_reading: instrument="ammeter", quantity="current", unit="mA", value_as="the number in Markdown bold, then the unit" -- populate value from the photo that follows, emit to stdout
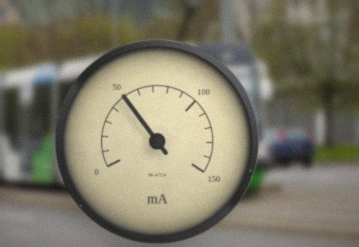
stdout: **50** mA
